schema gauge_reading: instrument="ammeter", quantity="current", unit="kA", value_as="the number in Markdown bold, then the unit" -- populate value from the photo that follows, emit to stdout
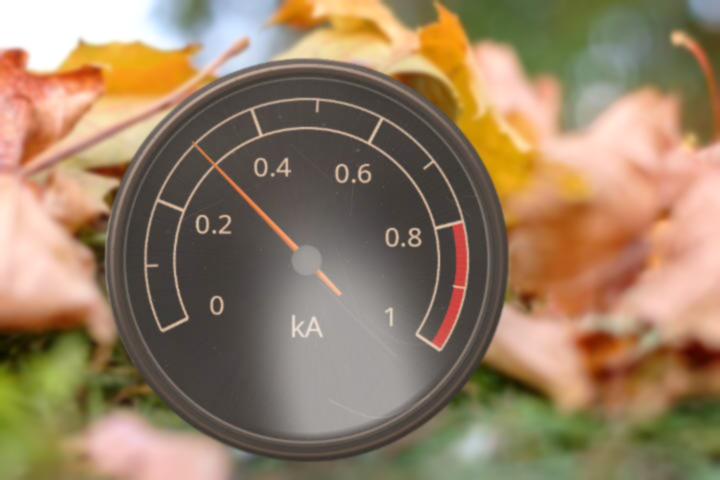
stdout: **0.3** kA
